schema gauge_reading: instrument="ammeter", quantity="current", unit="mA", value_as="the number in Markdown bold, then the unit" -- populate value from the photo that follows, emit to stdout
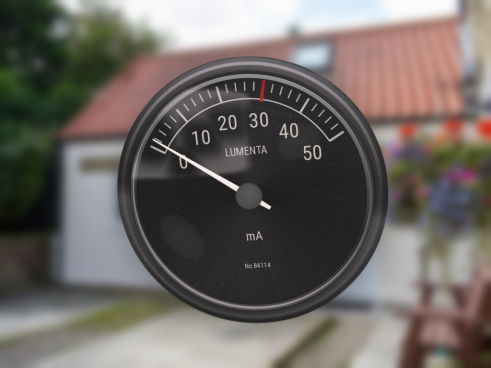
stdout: **2** mA
